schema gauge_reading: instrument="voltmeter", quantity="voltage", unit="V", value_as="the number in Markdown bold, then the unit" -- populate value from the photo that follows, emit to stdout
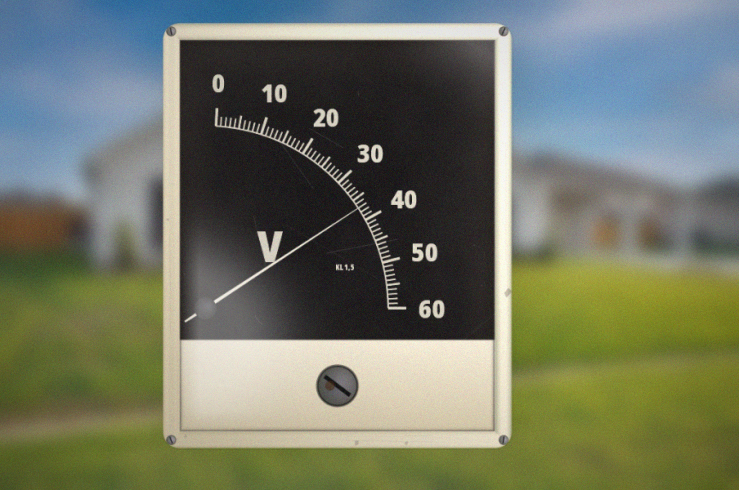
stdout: **37** V
